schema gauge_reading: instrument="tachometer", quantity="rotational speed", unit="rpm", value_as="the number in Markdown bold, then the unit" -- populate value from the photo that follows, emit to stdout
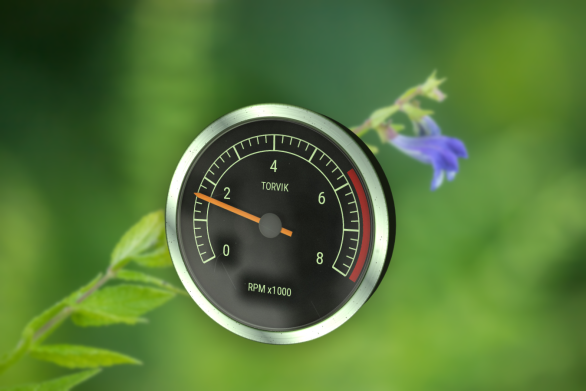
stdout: **1600** rpm
